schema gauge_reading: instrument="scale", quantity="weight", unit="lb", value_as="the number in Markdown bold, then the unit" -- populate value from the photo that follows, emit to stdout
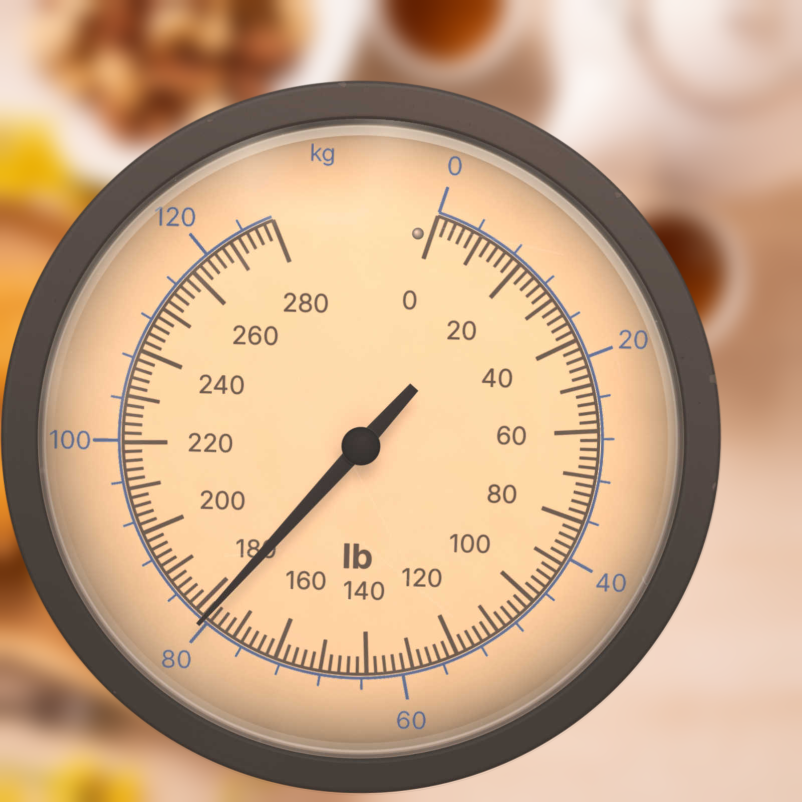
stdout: **178** lb
